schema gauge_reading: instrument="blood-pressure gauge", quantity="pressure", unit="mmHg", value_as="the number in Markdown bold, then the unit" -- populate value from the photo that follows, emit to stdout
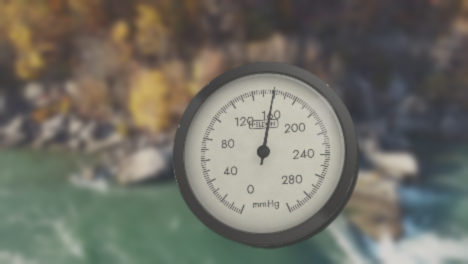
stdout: **160** mmHg
